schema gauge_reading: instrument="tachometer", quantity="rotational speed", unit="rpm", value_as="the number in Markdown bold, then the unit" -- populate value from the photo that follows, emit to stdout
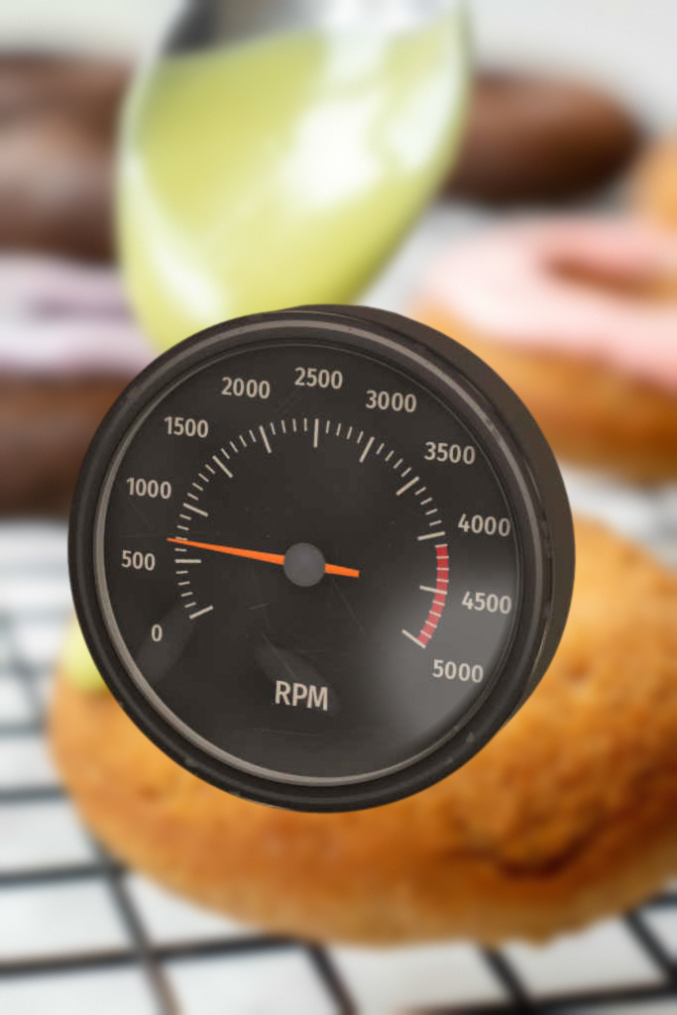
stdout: **700** rpm
